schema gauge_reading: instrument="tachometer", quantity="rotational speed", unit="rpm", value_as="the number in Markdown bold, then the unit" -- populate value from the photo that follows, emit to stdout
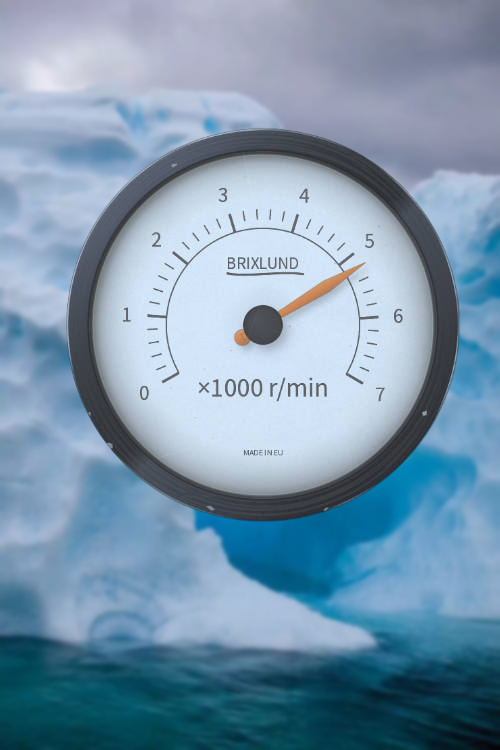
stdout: **5200** rpm
